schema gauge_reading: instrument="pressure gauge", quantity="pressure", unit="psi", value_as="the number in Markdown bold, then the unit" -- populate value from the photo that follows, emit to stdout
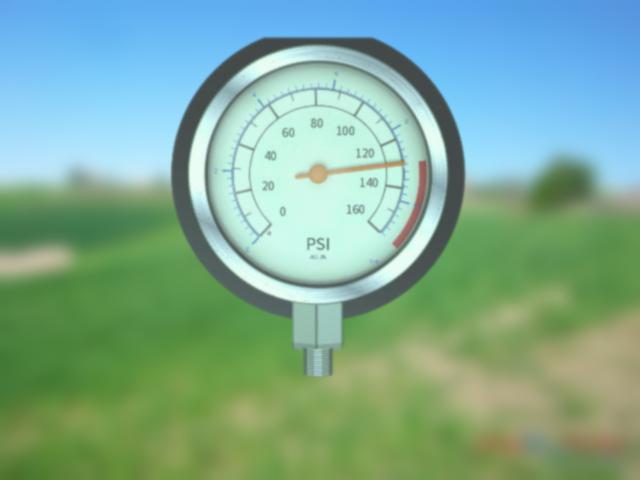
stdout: **130** psi
